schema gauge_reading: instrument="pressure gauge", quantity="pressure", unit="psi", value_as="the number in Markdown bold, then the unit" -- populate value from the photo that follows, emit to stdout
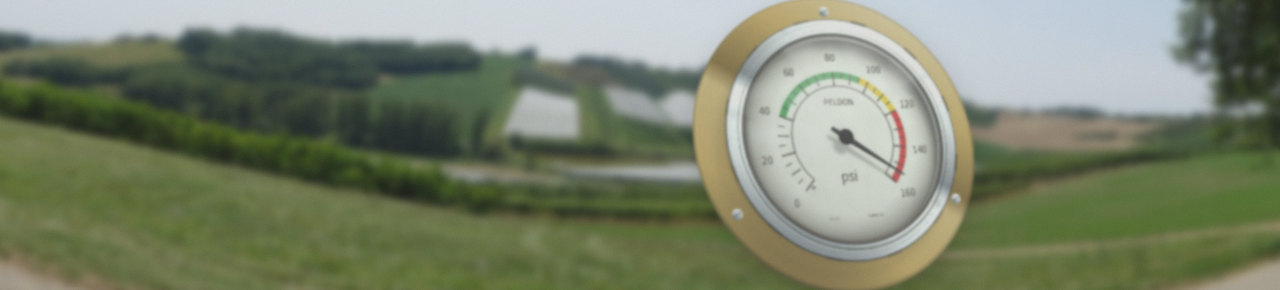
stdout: **155** psi
